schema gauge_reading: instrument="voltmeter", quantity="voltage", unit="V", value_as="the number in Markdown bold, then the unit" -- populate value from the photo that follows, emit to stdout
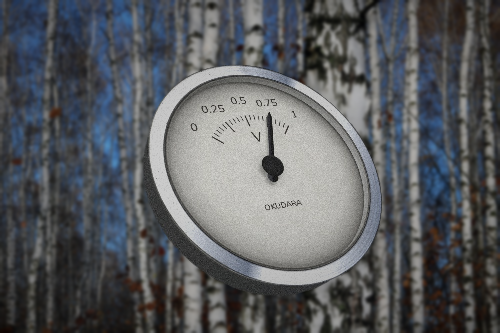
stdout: **0.75** V
